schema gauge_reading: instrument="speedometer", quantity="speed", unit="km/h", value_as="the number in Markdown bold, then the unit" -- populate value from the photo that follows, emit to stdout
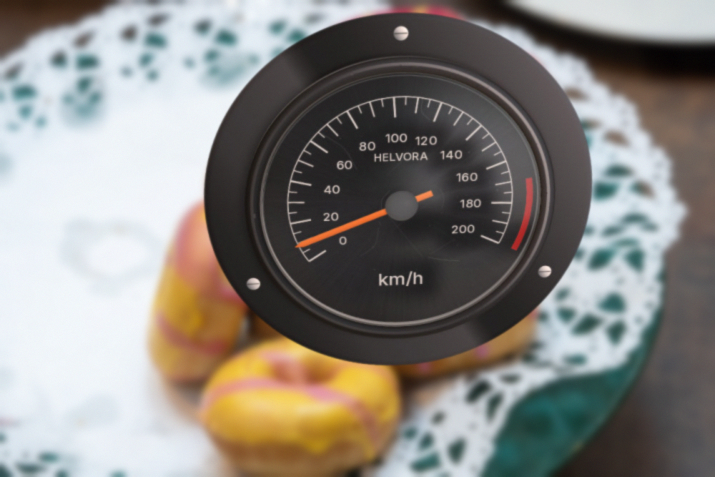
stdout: **10** km/h
